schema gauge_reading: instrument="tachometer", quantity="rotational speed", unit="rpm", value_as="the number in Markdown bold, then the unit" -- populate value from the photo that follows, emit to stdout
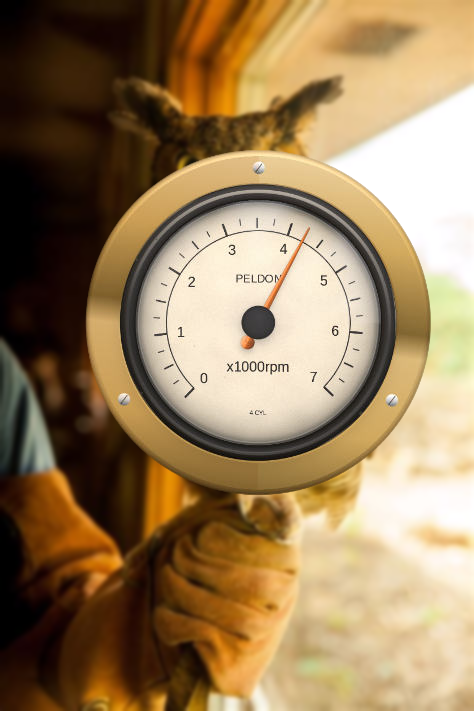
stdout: **4250** rpm
